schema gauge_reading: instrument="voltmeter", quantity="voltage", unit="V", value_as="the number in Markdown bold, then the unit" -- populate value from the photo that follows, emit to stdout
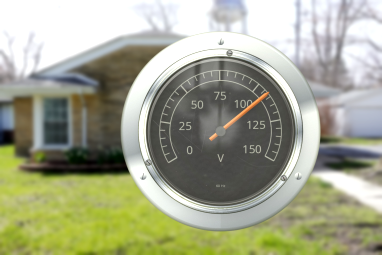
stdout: **107.5** V
